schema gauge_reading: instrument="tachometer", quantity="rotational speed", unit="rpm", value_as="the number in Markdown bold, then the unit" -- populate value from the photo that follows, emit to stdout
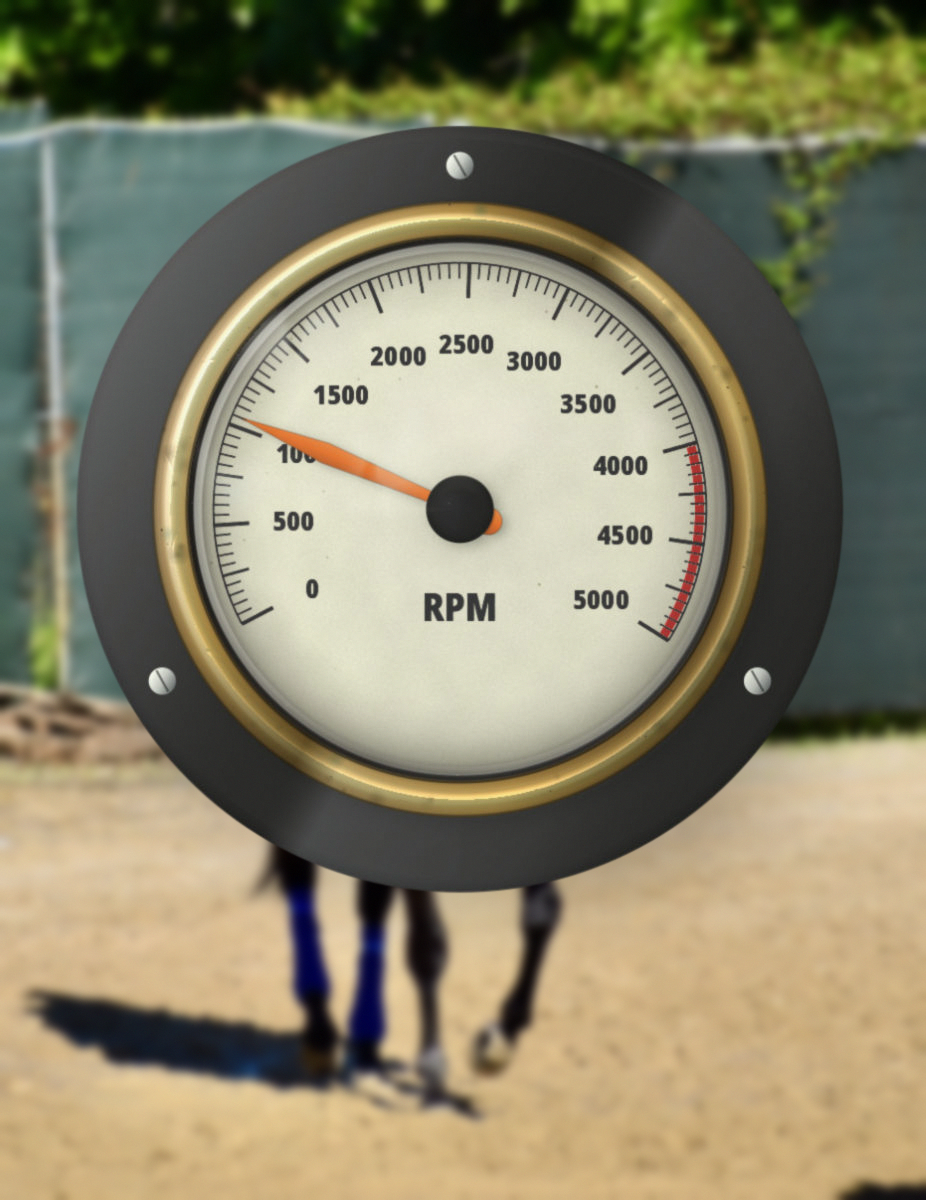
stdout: **1050** rpm
